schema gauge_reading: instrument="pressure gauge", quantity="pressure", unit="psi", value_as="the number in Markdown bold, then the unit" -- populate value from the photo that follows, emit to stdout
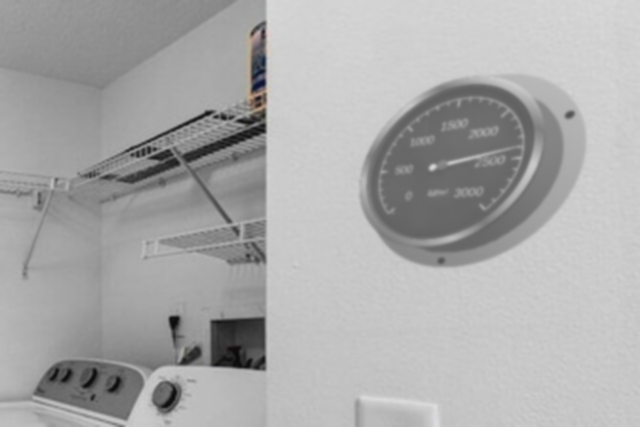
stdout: **2400** psi
